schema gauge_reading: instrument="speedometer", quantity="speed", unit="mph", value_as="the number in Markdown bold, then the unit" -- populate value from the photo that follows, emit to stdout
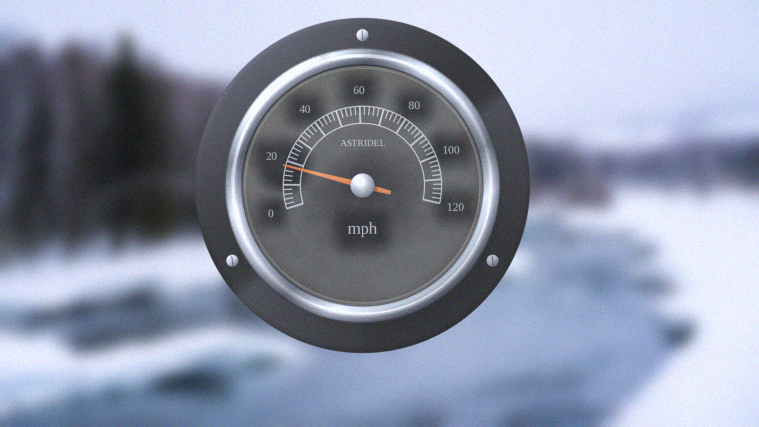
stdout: **18** mph
